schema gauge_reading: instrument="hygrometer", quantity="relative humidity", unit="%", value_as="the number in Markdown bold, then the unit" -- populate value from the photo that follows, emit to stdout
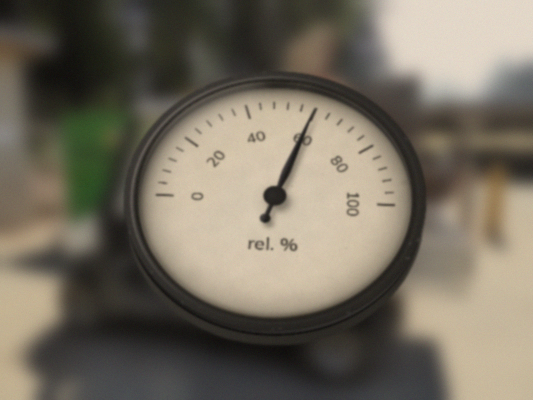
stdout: **60** %
